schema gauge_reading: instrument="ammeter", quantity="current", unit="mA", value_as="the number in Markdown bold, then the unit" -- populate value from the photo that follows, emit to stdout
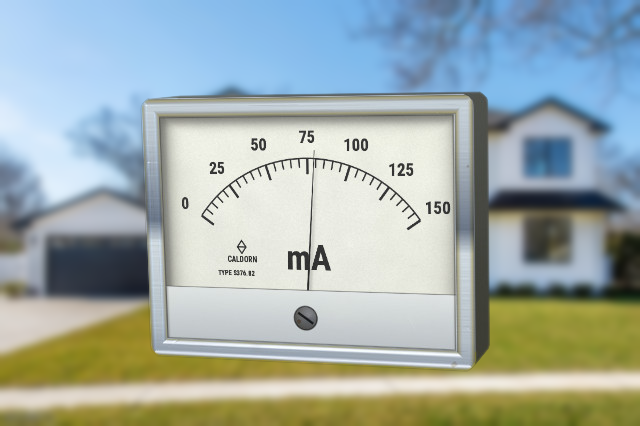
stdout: **80** mA
